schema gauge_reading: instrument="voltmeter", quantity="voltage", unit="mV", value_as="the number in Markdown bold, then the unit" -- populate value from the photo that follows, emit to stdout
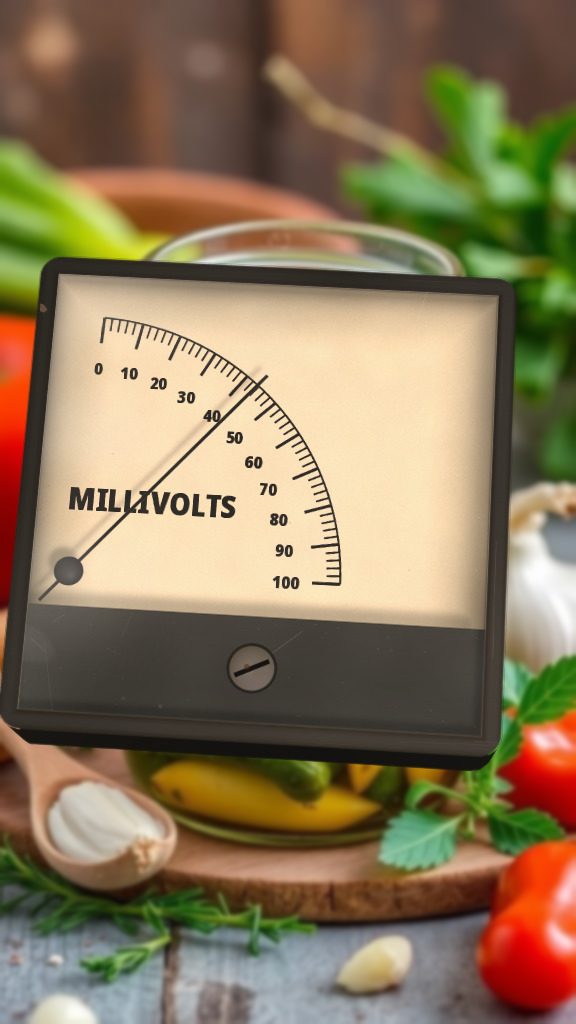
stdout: **44** mV
